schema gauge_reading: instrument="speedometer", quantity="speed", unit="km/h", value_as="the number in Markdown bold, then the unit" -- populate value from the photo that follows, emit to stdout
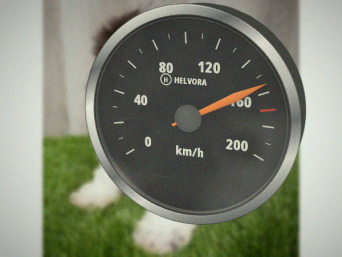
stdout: **155** km/h
